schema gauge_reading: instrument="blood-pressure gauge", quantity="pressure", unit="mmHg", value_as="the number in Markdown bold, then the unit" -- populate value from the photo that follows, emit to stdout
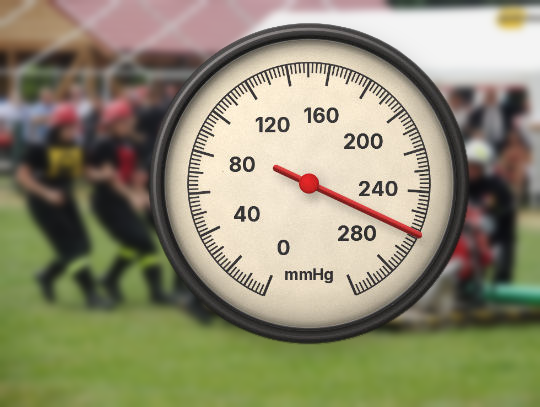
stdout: **260** mmHg
